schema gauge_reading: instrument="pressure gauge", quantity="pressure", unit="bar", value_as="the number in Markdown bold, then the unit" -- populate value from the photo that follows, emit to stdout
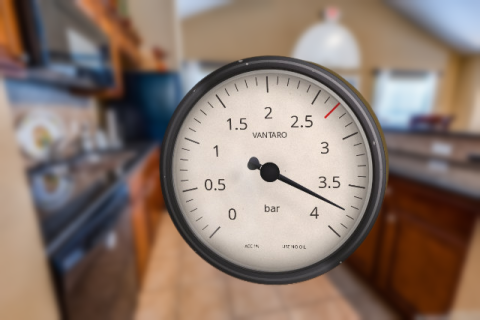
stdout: **3.75** bar
